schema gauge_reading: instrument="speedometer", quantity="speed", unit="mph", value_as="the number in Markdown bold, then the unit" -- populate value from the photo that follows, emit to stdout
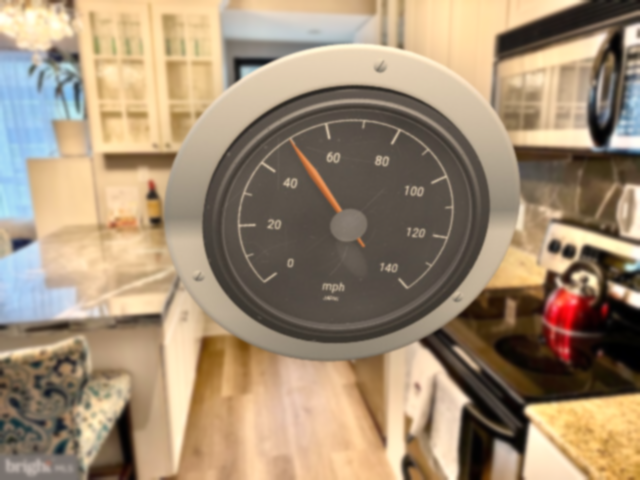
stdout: **50** mph
